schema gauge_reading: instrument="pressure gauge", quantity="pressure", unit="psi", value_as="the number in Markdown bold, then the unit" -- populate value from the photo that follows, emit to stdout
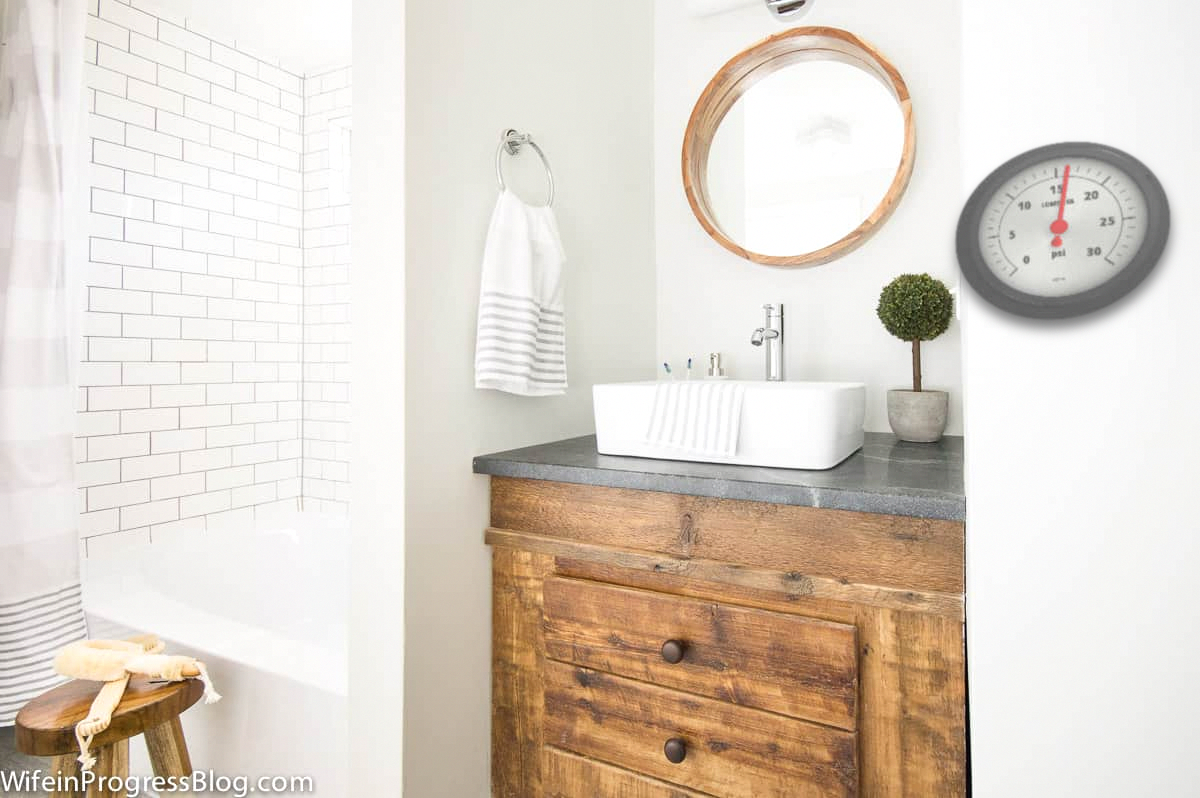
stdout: **16** psi
